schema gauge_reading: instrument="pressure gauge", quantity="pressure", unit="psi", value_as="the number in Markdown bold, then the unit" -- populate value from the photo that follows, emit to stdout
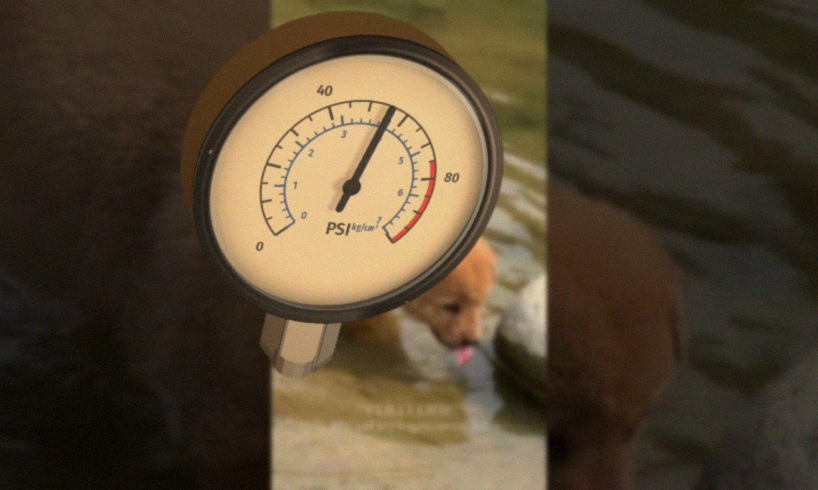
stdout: **55** psi
